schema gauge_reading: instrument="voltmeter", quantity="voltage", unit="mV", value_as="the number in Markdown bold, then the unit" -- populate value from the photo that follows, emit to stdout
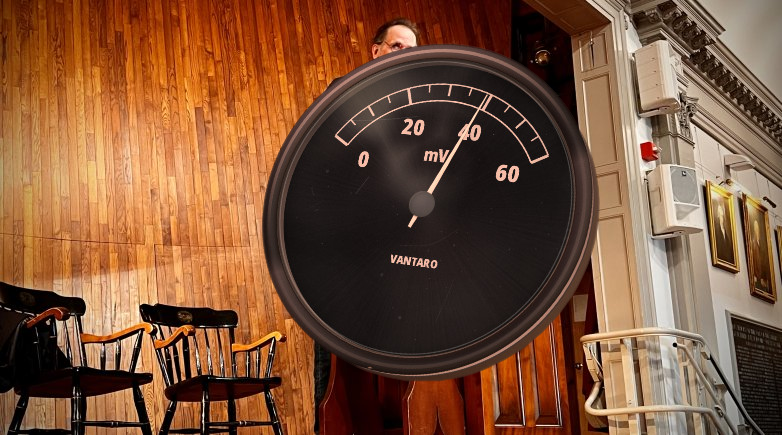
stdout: **40** mV
